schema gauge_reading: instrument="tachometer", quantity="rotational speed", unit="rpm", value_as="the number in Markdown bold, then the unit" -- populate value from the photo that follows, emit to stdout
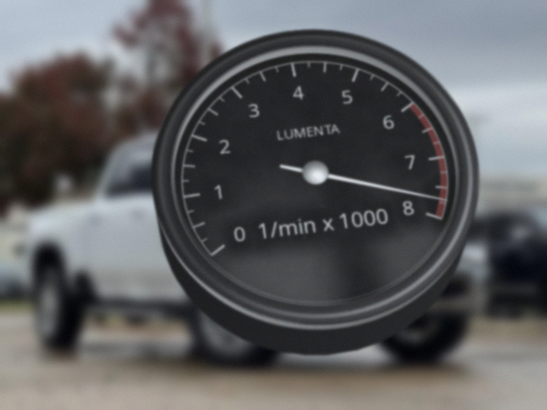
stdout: **7750** rpm
